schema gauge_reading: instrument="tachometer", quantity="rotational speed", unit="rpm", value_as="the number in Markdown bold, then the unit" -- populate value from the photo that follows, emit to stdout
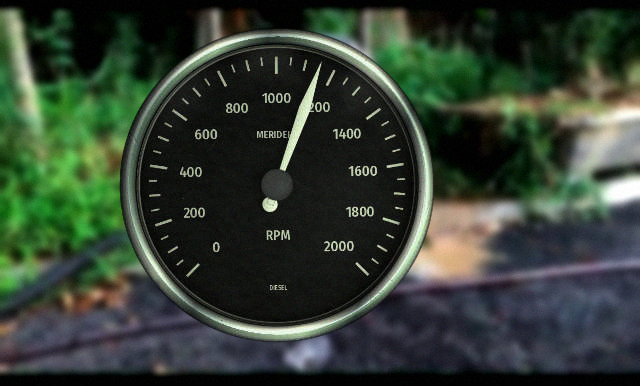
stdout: **1150** rpm
